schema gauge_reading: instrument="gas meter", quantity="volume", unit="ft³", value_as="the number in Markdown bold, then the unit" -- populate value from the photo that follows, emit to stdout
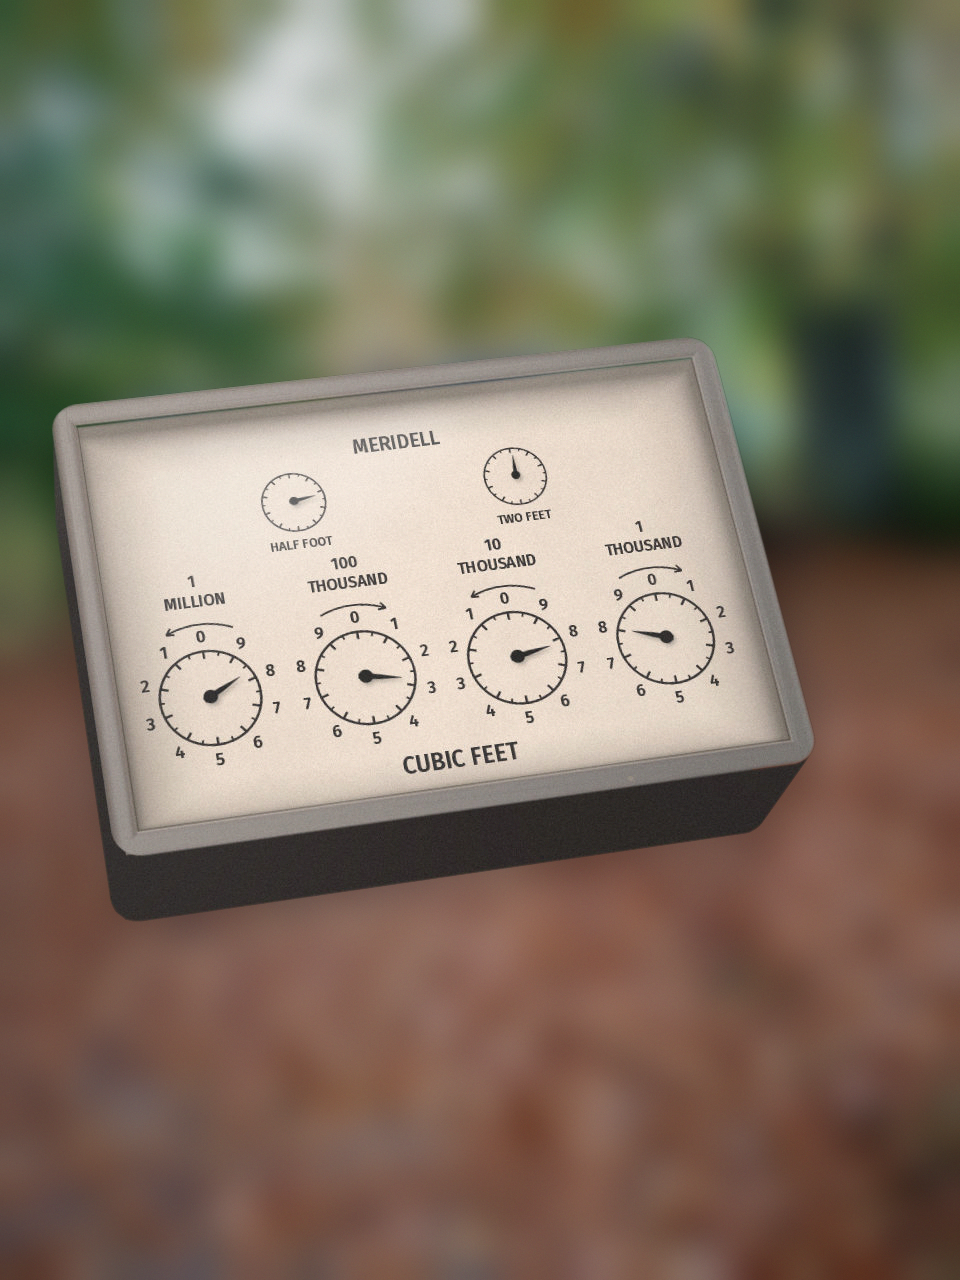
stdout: **827800** ft³
